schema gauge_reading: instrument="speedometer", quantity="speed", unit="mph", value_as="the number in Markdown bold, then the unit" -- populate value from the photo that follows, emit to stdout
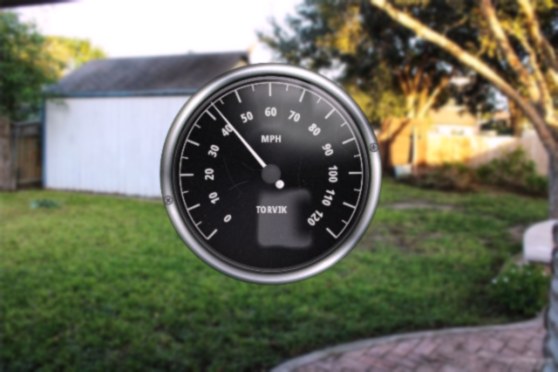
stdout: **42.5** mph
